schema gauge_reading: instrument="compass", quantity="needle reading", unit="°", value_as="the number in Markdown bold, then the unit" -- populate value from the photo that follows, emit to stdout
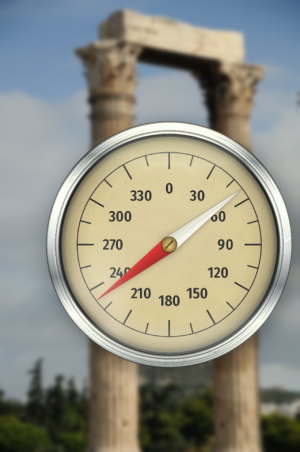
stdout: **232.5** °
